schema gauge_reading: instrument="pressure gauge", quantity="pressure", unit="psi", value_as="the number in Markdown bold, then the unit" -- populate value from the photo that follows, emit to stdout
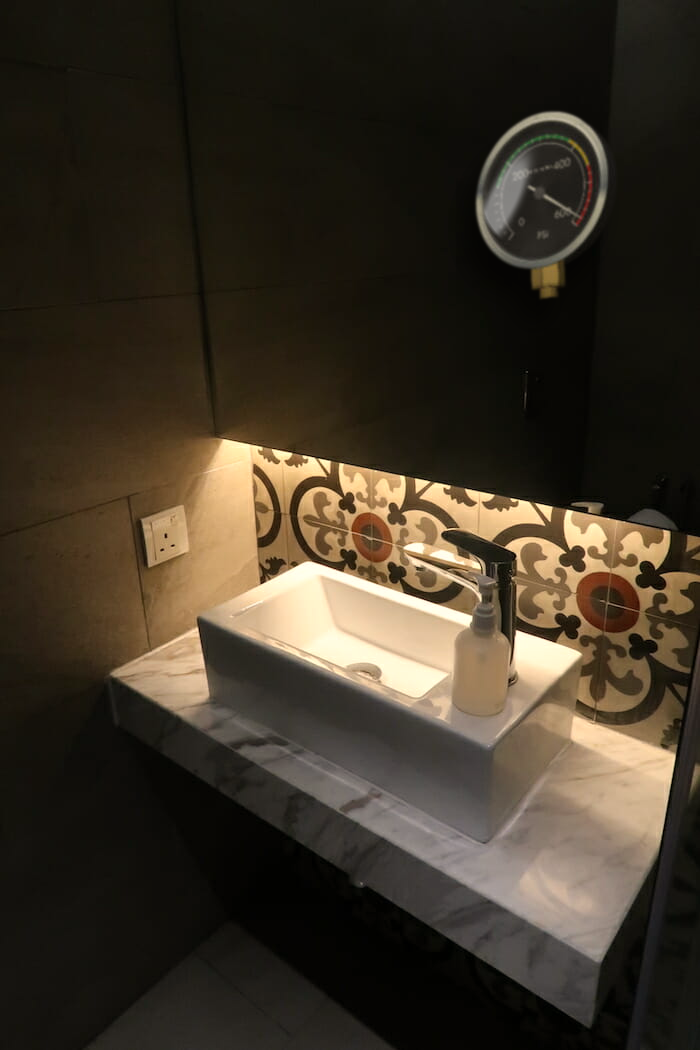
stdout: **580** psi
